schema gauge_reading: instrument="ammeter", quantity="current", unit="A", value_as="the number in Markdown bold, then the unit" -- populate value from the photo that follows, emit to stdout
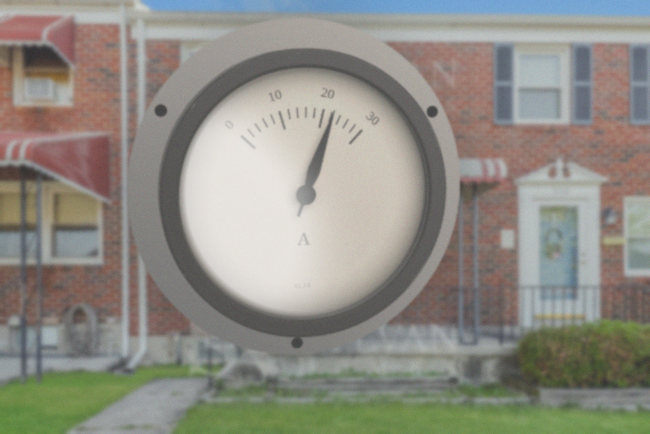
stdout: **22** A
